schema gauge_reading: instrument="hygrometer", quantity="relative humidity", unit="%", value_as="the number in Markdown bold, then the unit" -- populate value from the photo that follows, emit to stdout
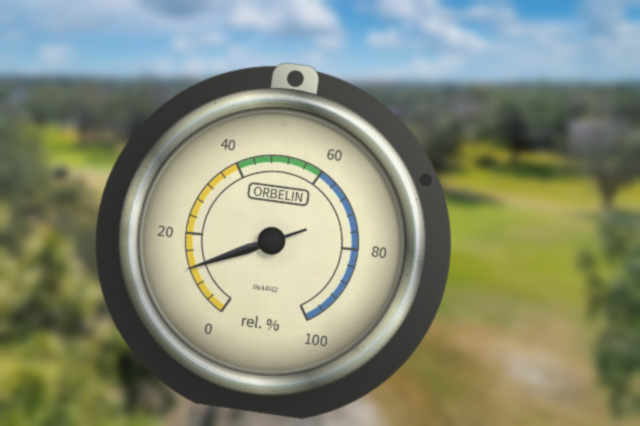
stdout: **12** %
